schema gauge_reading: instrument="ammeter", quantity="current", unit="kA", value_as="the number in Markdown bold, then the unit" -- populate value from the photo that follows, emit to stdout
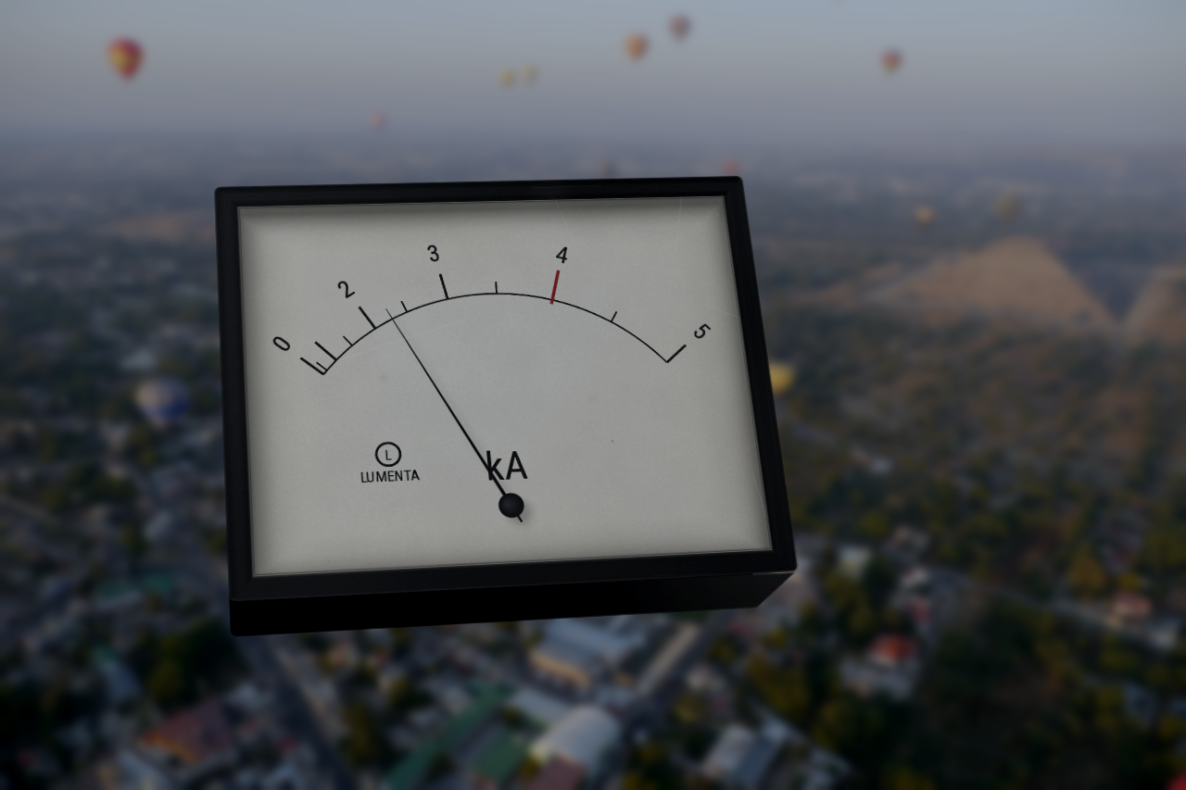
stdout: **2.25** kA
